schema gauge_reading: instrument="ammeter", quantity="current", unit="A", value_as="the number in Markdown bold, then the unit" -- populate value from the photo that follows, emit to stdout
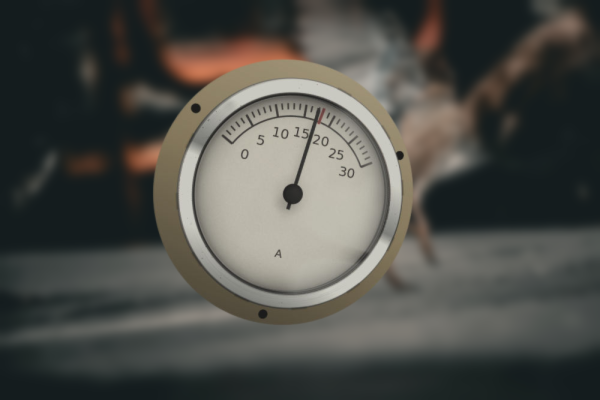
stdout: **17** A
